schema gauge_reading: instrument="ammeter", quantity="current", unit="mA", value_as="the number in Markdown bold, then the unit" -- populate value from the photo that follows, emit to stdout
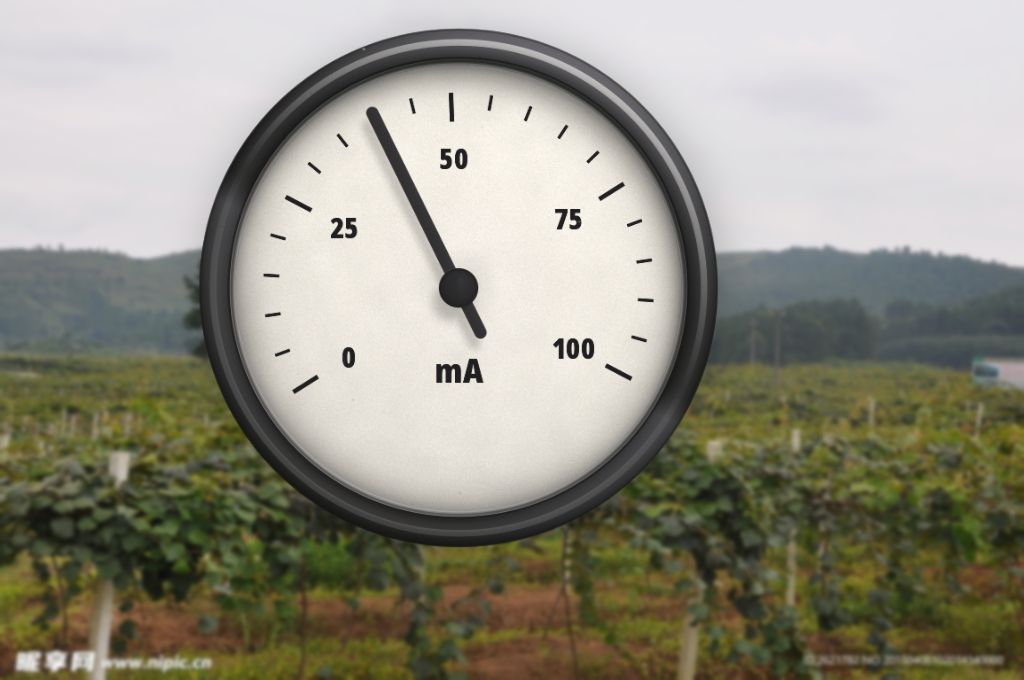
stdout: **40** mA
